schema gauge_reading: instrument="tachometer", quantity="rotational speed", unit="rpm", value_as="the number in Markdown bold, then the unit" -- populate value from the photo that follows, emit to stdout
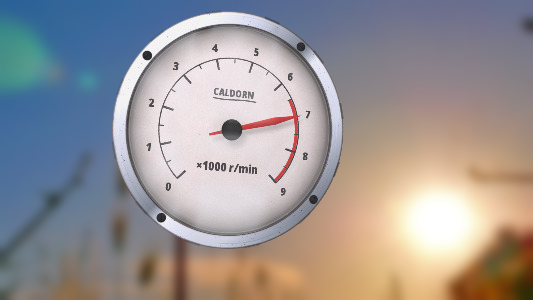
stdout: **7000** rpm
